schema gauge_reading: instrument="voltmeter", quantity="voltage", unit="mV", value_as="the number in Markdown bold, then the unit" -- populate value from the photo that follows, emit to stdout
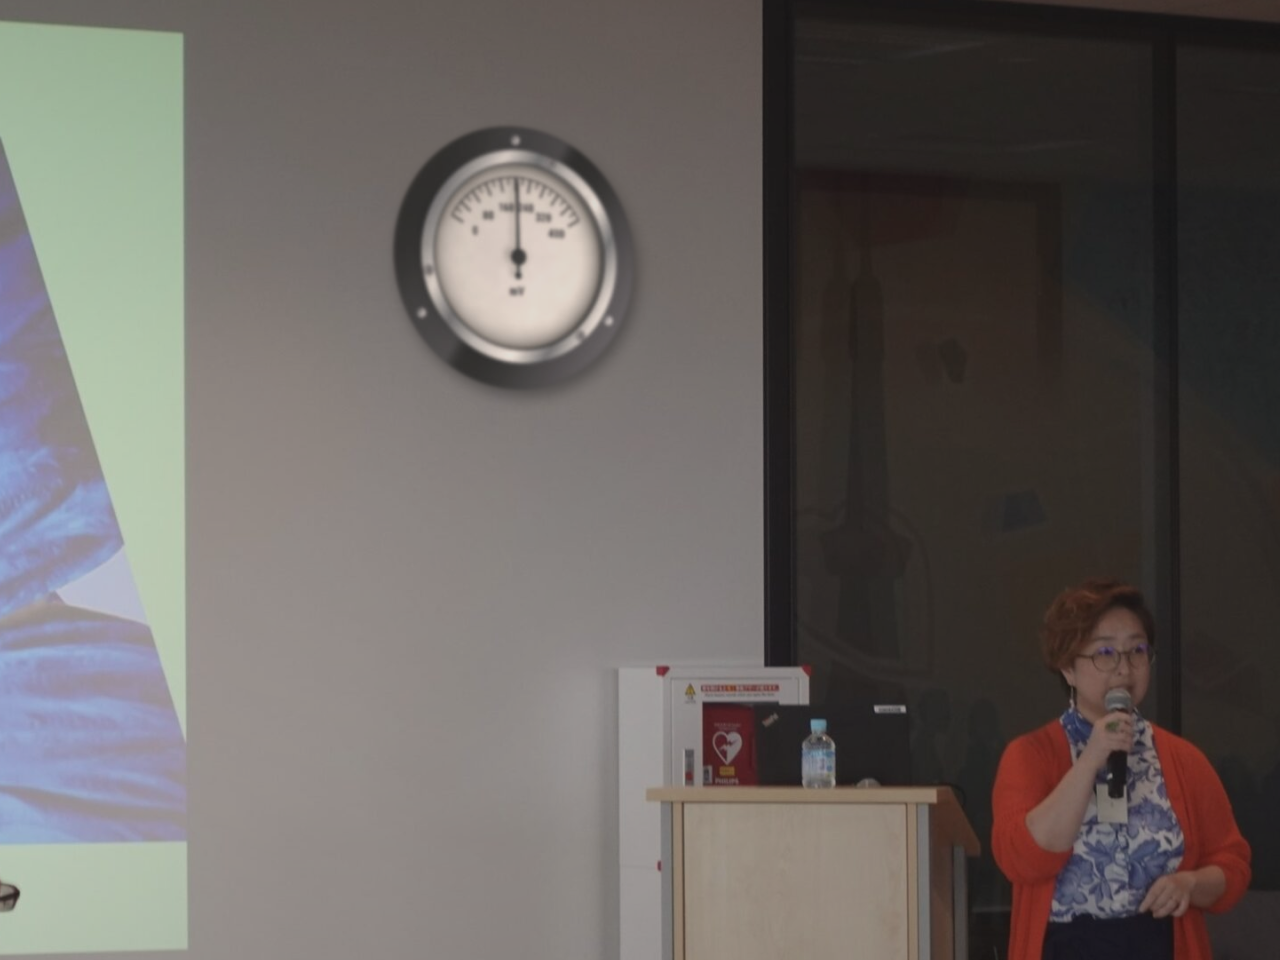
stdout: **200** mV
